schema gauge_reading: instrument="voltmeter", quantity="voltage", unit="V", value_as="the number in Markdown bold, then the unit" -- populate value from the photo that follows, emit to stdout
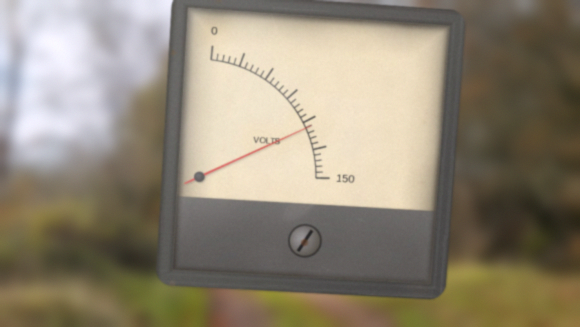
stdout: **105** V
